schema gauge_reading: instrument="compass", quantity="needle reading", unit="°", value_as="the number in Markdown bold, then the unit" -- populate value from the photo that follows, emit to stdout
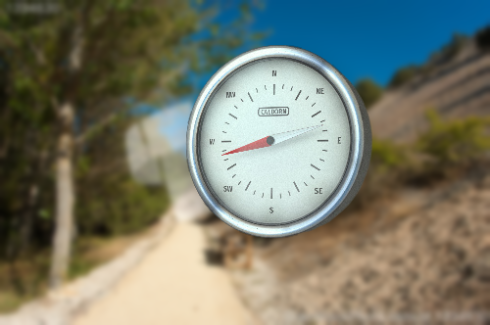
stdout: **255** °
